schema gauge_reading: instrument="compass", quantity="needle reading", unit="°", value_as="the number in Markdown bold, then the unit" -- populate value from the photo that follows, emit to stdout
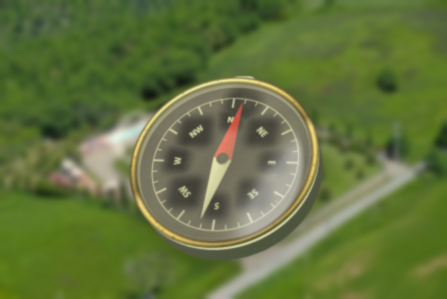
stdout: **10** °
